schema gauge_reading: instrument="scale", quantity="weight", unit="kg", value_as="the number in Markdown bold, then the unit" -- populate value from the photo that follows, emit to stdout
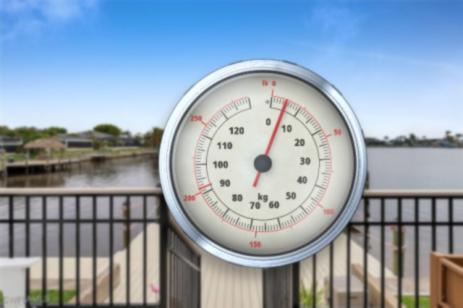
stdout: **5** kg
